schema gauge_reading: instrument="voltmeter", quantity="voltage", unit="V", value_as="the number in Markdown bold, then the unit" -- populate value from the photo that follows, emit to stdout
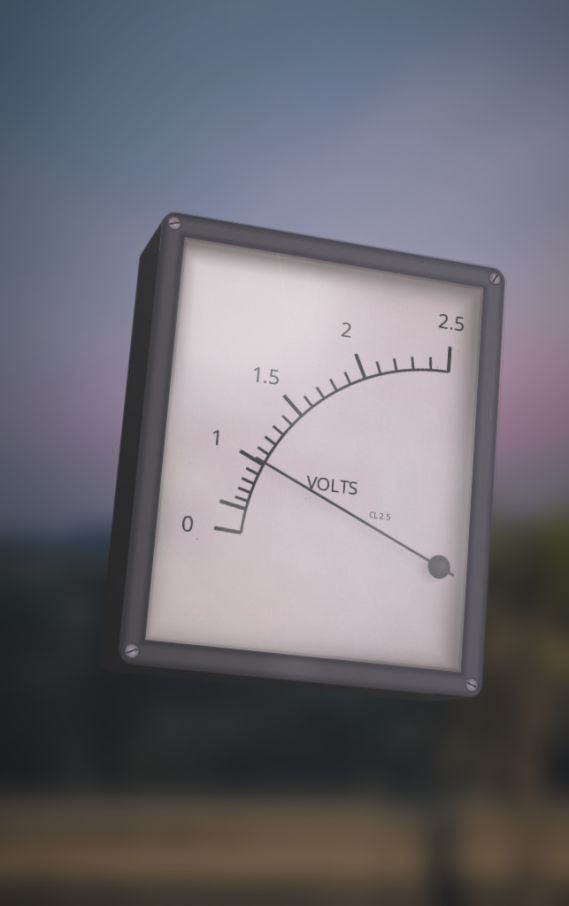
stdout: **1** V
